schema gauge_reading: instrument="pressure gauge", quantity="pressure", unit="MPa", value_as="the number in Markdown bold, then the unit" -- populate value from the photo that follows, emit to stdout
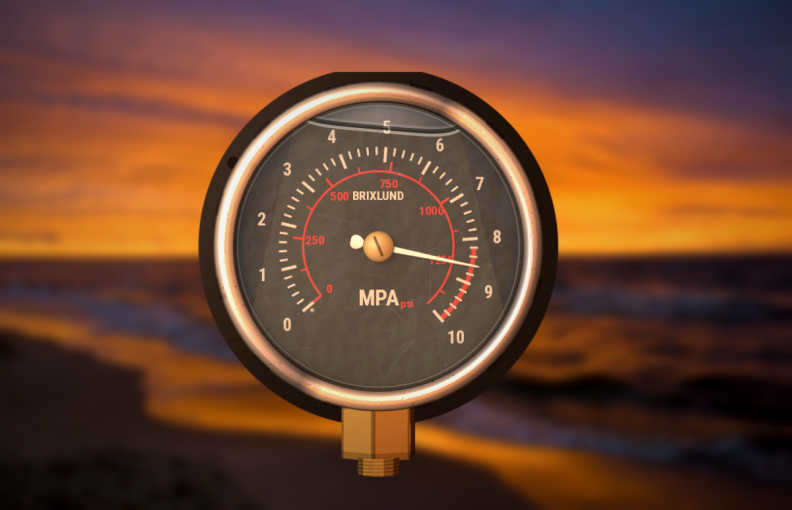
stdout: **8.6** MPa
